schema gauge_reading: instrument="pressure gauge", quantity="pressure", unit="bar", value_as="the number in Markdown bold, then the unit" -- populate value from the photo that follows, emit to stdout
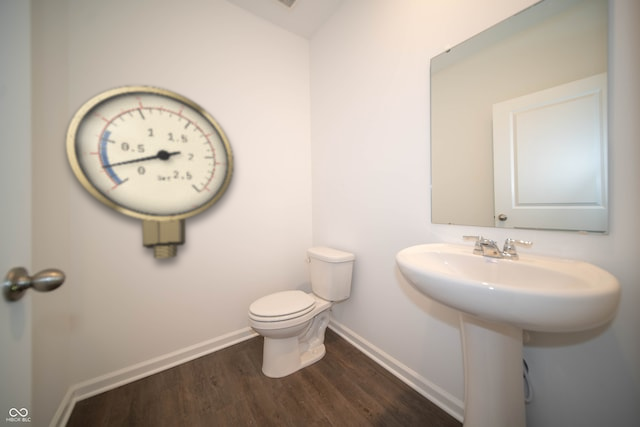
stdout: **0.2** bar
